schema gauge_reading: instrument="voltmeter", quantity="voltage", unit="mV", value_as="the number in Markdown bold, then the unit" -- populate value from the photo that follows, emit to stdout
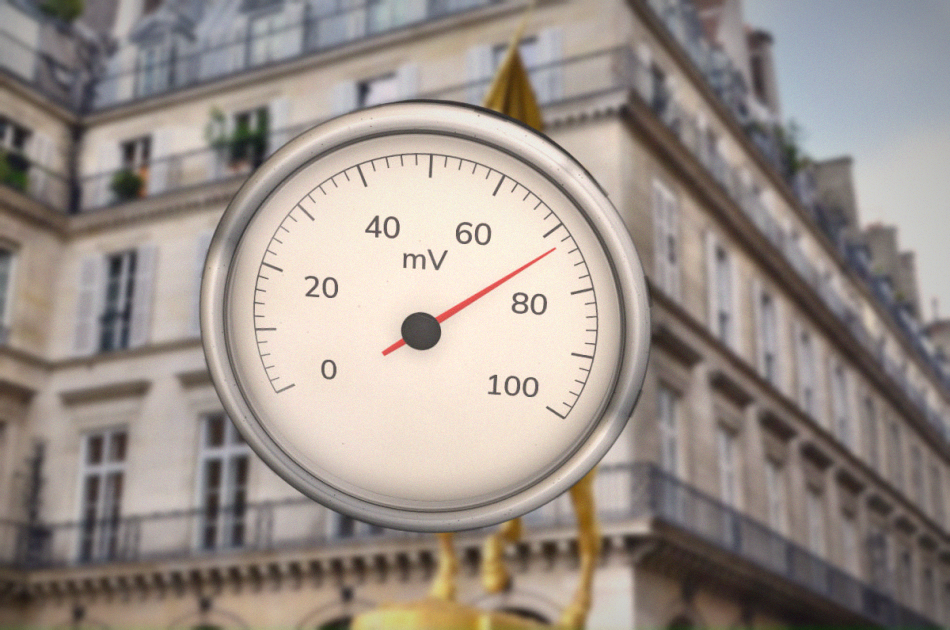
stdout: **72** mV
